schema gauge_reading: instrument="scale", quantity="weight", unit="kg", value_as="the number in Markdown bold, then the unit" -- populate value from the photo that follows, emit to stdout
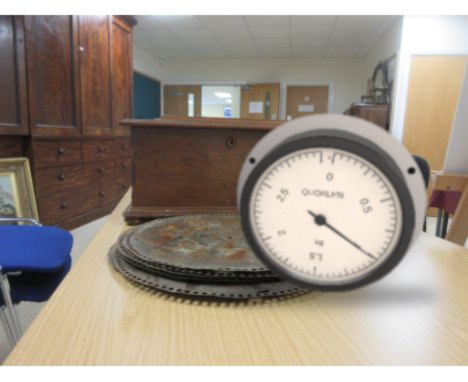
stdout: **1** kg
